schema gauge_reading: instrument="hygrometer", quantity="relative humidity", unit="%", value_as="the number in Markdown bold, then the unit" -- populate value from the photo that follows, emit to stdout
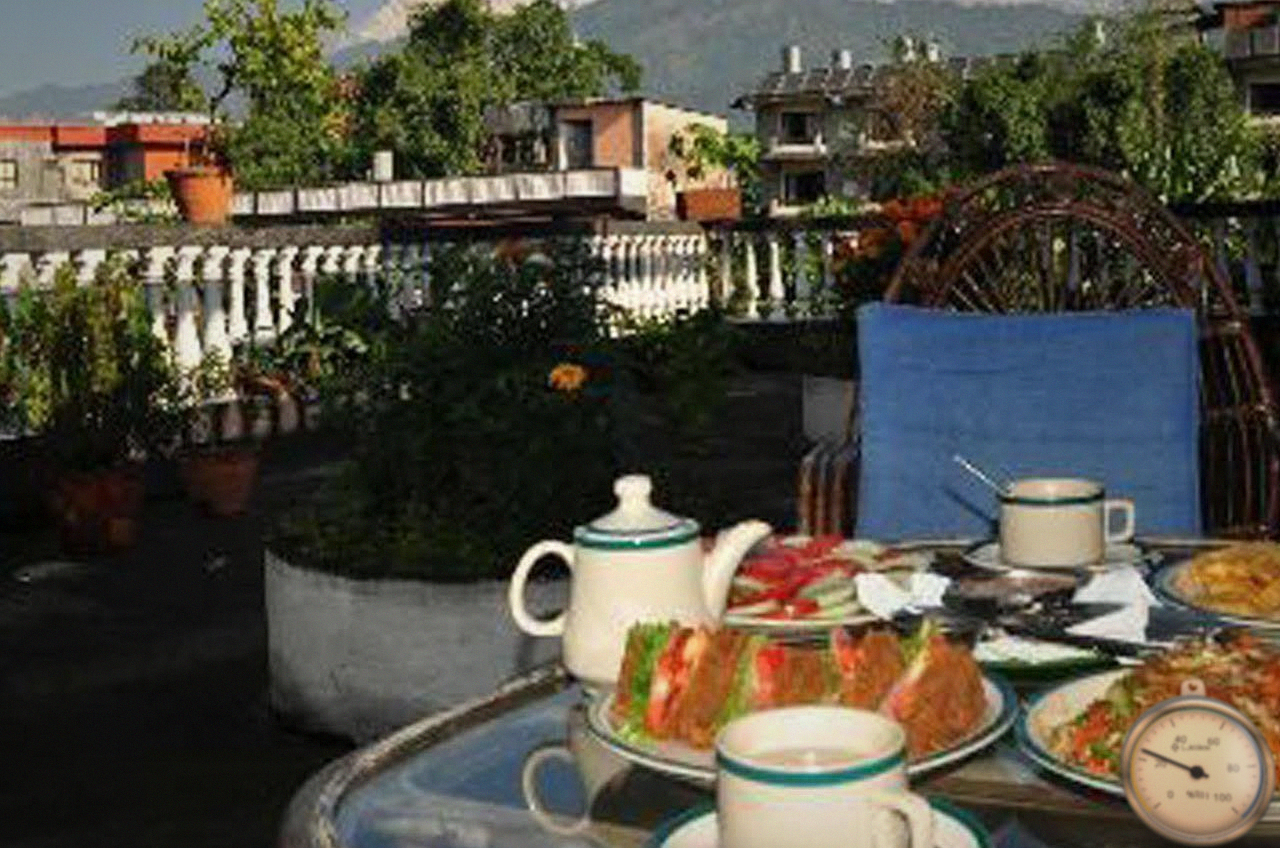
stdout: **24** %
